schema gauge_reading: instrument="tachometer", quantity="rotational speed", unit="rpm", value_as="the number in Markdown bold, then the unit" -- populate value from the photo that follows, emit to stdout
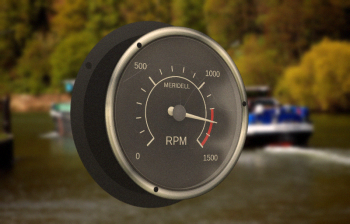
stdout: **1300** rpm
